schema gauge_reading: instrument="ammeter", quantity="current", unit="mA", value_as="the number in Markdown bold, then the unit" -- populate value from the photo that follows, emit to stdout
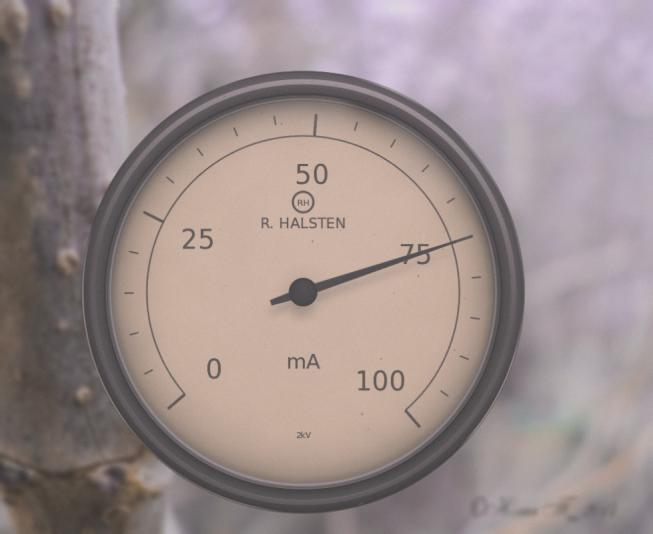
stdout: **75** mA
